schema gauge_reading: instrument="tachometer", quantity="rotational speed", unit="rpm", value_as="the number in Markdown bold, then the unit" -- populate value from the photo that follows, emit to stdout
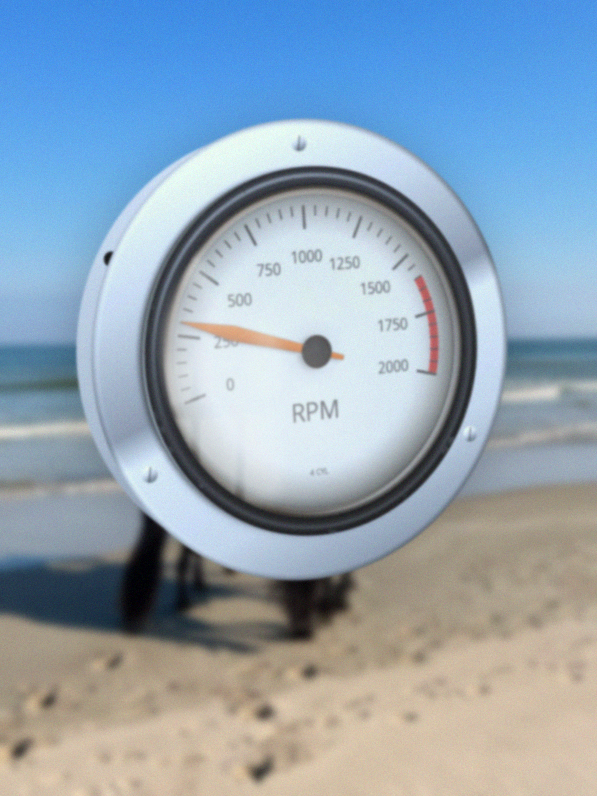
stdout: **300** rpm
